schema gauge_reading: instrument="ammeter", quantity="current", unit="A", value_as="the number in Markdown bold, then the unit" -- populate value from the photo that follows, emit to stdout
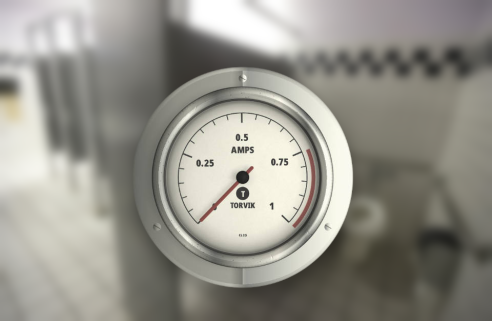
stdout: **0** A
